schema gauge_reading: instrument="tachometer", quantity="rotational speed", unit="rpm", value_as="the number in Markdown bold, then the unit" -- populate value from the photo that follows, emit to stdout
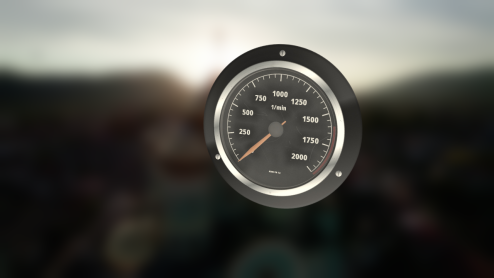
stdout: **0** rpm
